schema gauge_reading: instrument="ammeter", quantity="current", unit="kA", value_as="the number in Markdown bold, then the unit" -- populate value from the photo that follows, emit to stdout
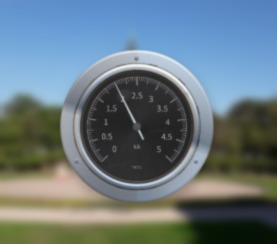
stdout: **2** kA
